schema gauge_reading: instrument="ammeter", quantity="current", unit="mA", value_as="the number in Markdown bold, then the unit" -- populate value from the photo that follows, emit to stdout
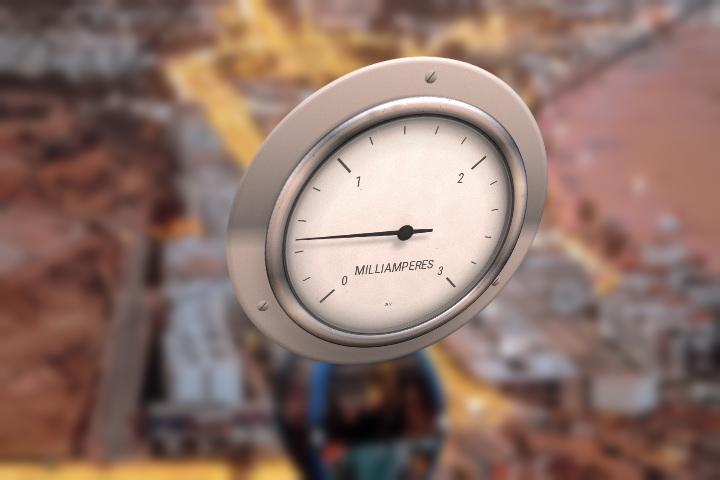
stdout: **0.5** mA
